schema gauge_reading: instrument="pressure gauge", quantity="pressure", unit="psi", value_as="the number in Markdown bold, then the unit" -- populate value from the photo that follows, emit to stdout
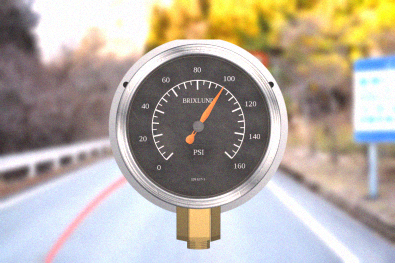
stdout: **100** psi
